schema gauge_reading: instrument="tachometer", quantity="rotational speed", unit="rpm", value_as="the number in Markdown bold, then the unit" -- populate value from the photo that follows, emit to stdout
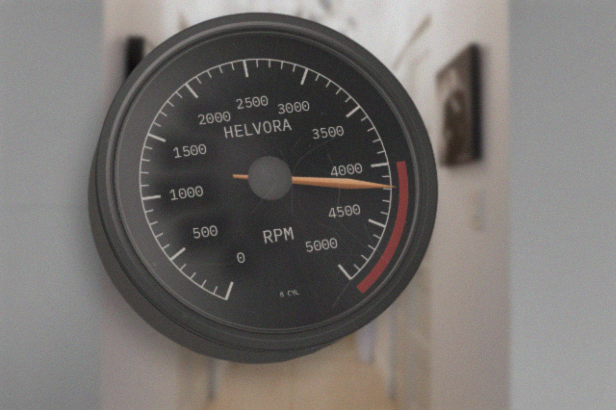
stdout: **4200** rpm
